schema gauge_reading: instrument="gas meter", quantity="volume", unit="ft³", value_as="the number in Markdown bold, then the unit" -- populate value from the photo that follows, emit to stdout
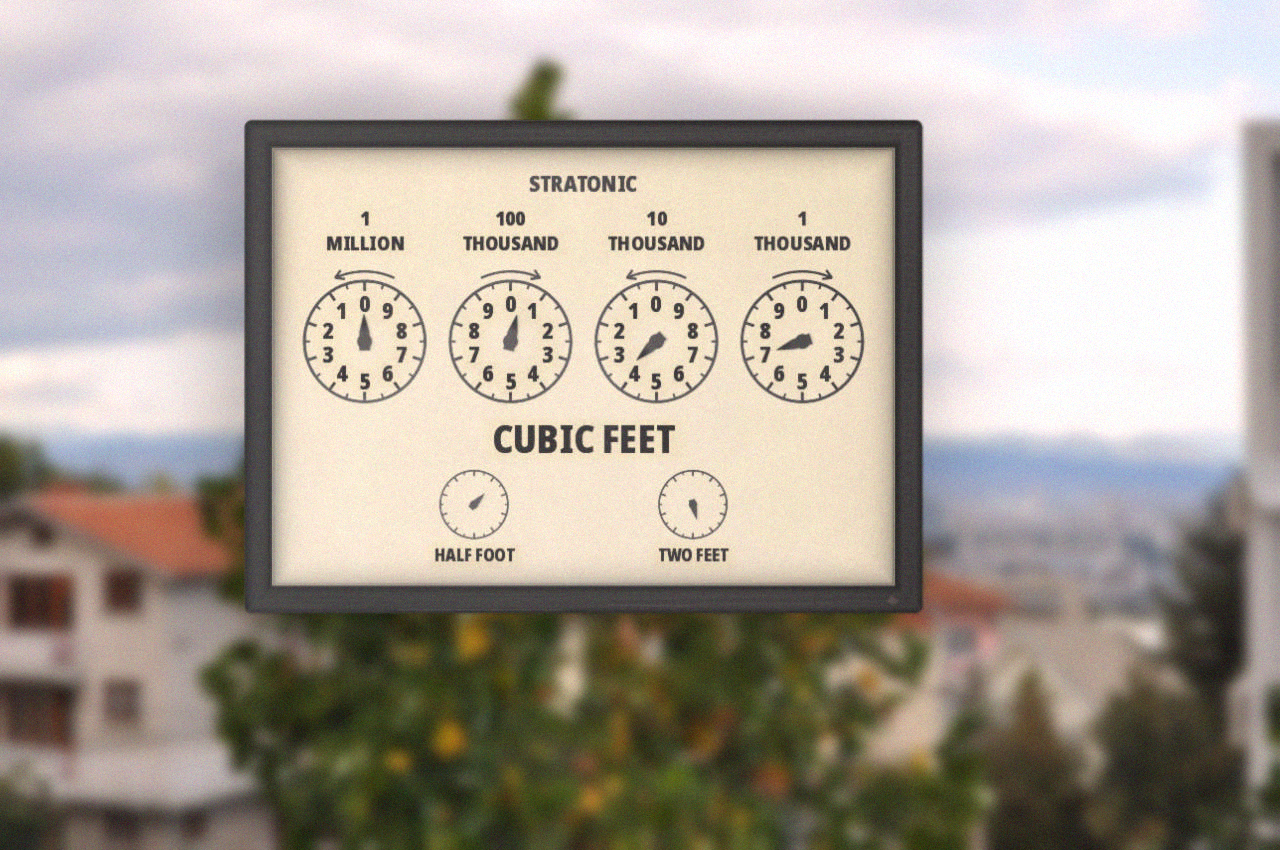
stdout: **3700** ft³
